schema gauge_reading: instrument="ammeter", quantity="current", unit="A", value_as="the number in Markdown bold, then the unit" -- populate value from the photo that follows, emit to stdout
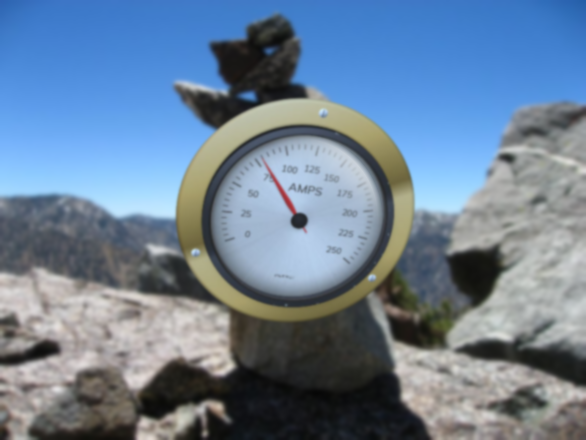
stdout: **80** A
